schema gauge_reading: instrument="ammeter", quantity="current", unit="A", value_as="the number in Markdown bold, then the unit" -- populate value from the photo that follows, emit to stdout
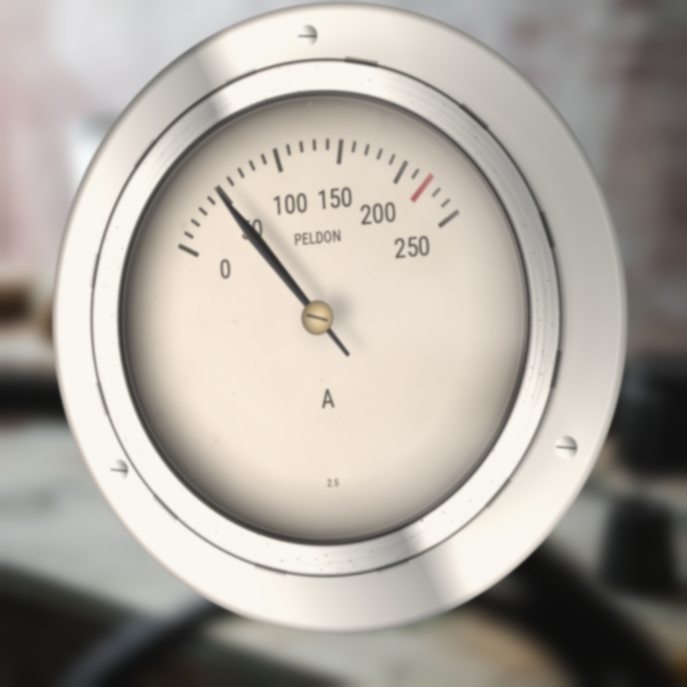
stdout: **50** A
